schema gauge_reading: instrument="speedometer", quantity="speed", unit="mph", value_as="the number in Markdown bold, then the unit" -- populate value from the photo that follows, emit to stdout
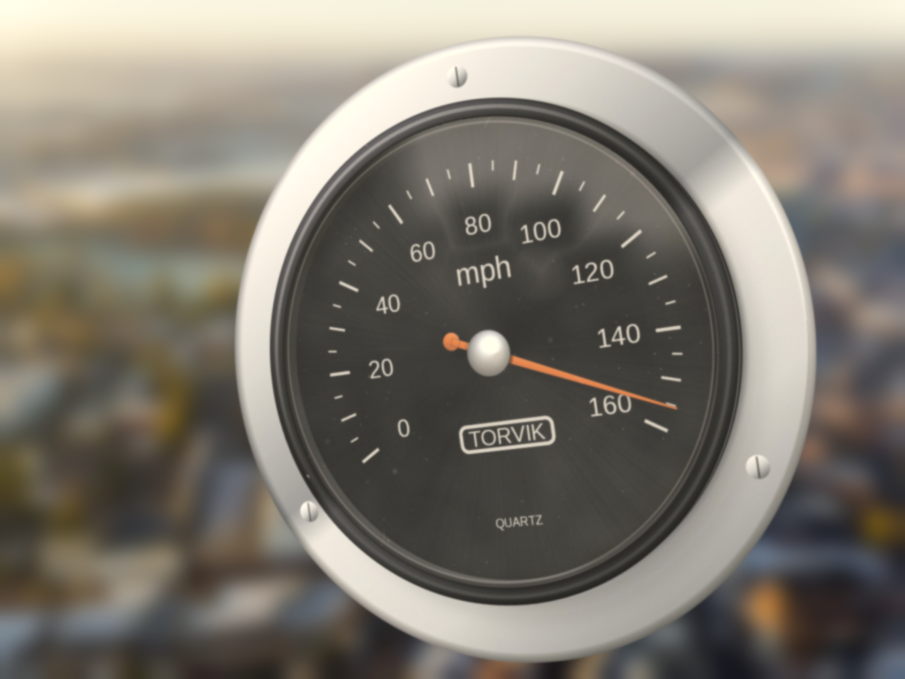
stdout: **155** mph
